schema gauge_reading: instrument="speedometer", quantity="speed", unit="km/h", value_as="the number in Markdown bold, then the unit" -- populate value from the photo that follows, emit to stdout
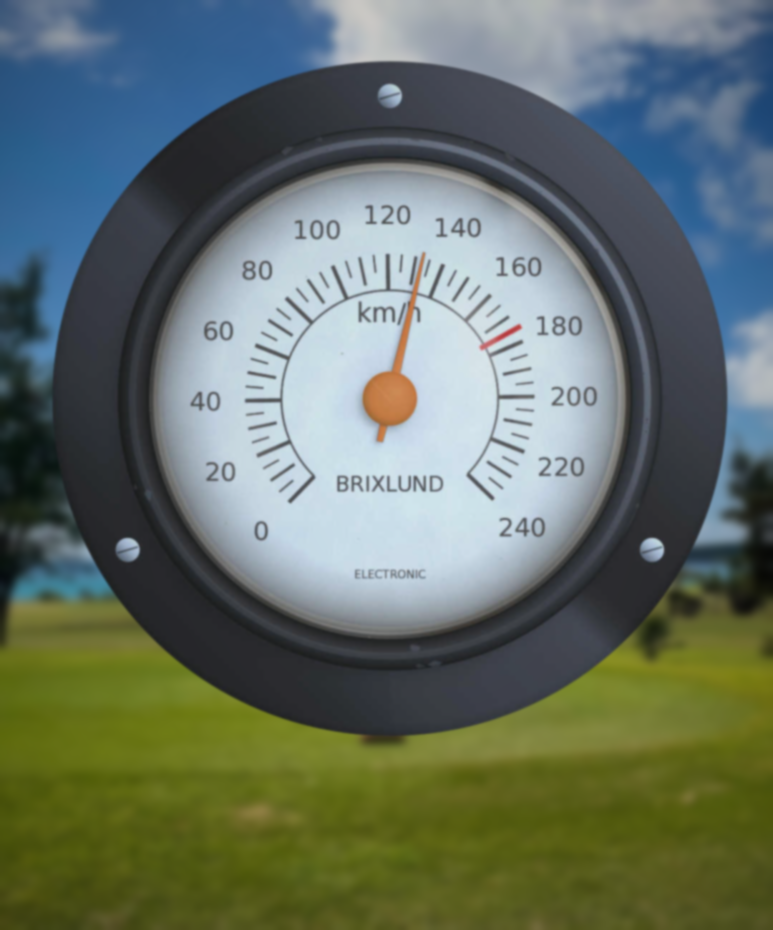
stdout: **132.5** km/h
